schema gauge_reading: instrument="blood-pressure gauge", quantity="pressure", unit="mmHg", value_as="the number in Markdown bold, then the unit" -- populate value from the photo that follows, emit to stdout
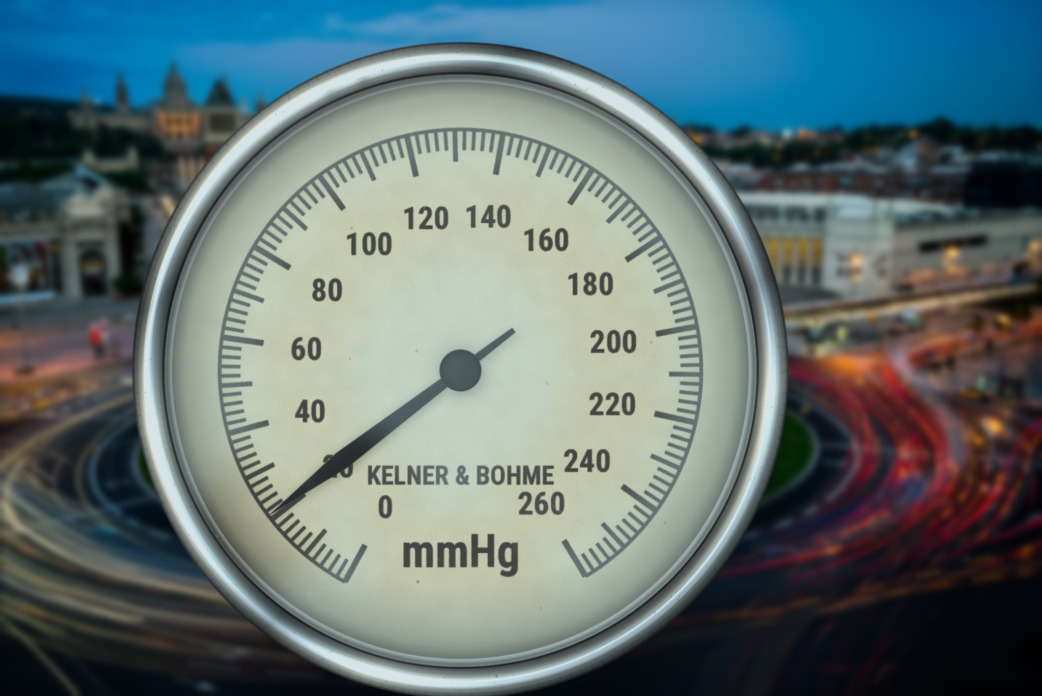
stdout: **21** mmHg
